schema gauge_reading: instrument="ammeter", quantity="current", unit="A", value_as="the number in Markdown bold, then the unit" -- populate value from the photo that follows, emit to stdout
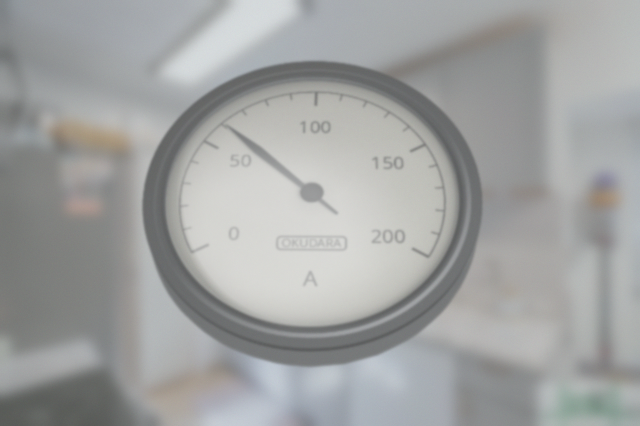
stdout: **60** A
